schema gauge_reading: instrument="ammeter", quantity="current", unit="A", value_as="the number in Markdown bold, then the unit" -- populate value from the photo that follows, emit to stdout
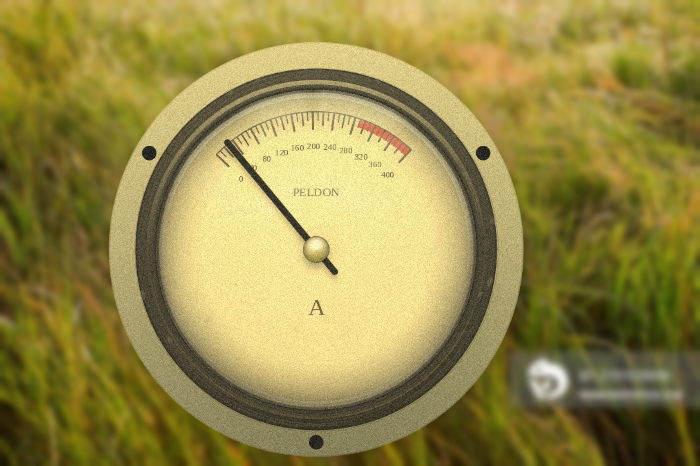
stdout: **30** A
